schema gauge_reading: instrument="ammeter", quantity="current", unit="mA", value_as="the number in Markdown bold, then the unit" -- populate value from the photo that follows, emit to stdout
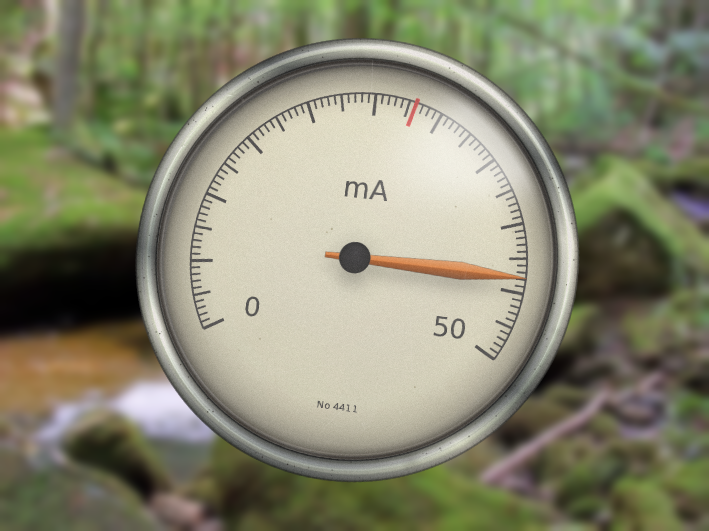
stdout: **44** mA
